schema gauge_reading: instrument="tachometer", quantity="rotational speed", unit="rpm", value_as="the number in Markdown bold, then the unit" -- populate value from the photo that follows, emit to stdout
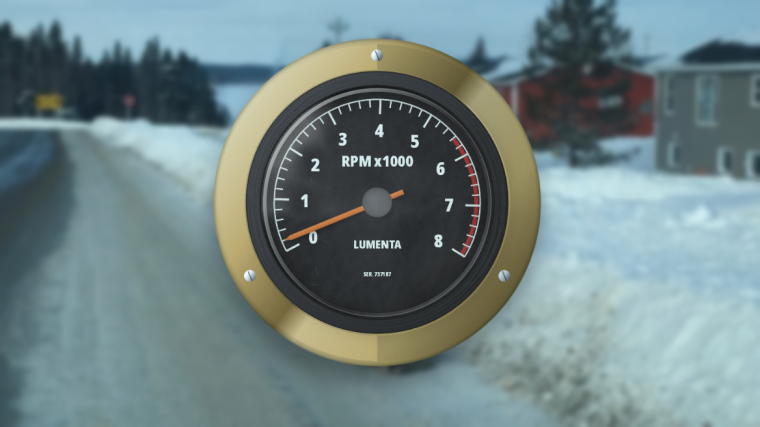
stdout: **200** rpm
